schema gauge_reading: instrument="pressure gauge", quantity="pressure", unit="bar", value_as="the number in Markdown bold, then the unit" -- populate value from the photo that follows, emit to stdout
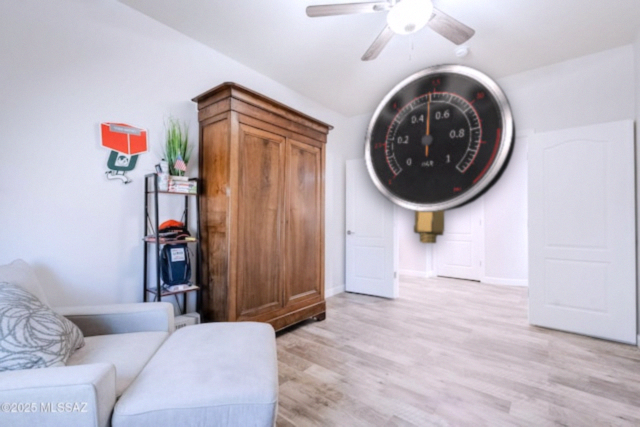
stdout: **0.5** bar
